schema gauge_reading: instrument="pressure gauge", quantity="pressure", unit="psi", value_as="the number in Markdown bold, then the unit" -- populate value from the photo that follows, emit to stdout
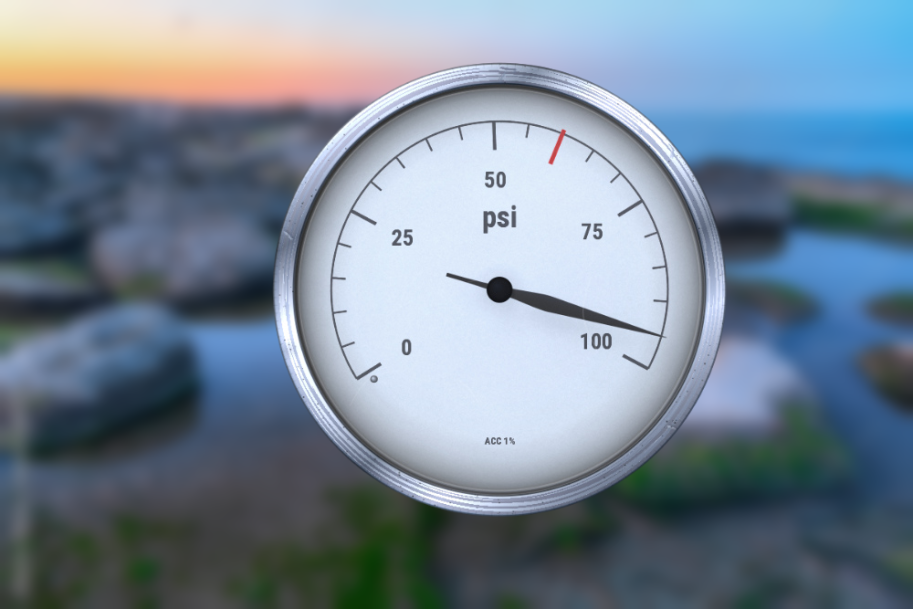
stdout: **95** psi
